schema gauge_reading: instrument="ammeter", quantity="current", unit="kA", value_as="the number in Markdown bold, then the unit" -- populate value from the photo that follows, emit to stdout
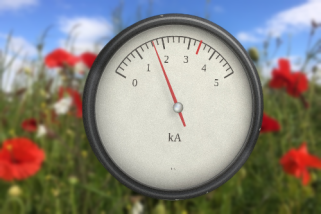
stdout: **1.6** kA
